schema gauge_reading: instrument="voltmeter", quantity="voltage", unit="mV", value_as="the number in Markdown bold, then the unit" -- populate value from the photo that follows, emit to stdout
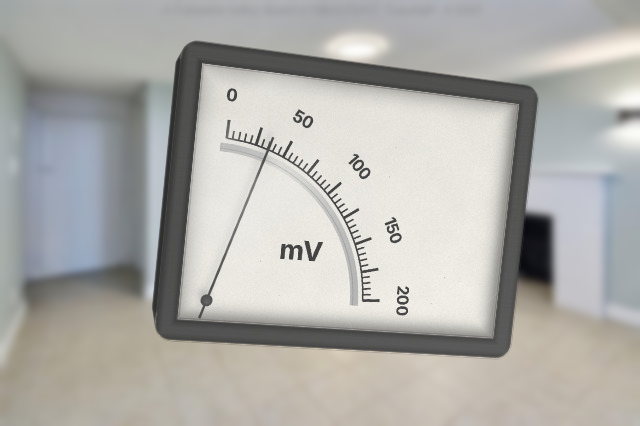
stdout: **35** mV
